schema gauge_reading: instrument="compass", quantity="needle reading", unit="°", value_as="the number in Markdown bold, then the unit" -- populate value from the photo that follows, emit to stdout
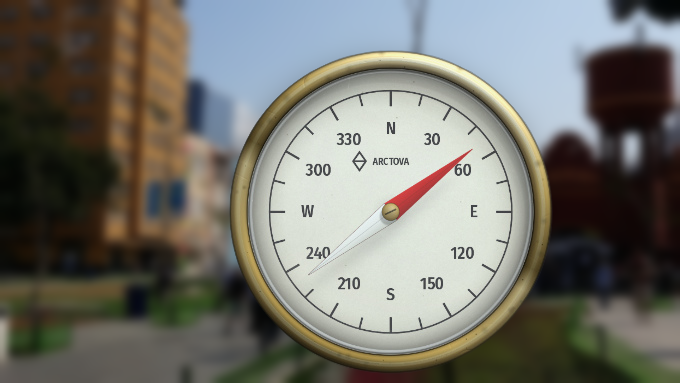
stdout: **52.5** °
